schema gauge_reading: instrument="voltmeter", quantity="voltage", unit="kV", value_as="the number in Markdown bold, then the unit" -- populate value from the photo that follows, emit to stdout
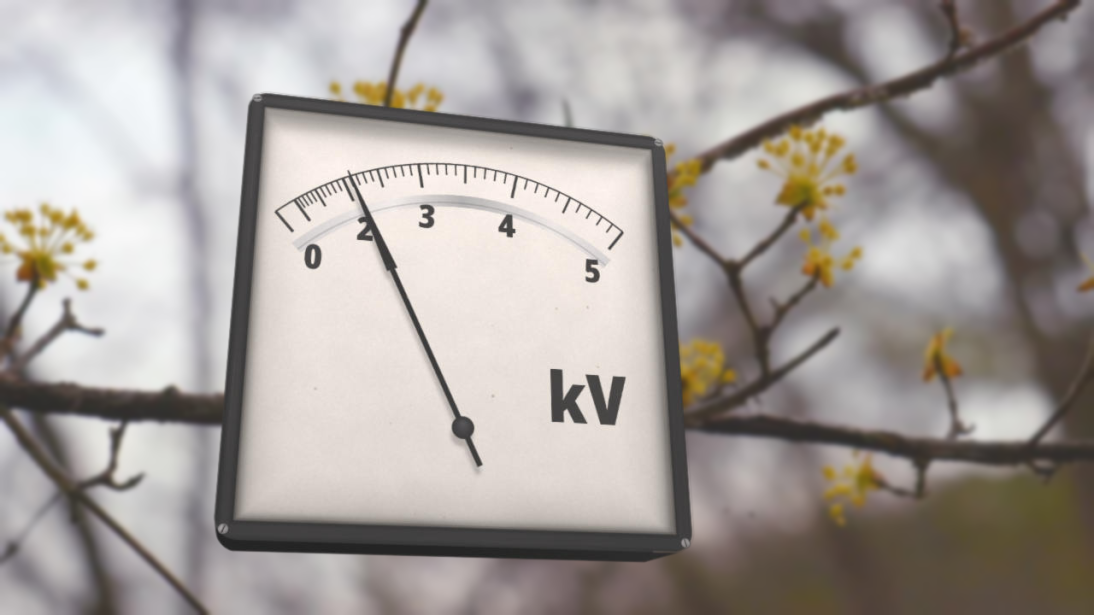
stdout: **2.1** kV
